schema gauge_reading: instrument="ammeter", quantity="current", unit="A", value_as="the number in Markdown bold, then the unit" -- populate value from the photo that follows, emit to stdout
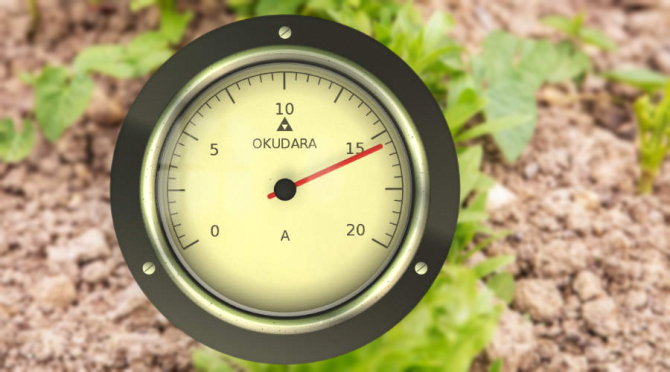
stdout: **15.5** A
